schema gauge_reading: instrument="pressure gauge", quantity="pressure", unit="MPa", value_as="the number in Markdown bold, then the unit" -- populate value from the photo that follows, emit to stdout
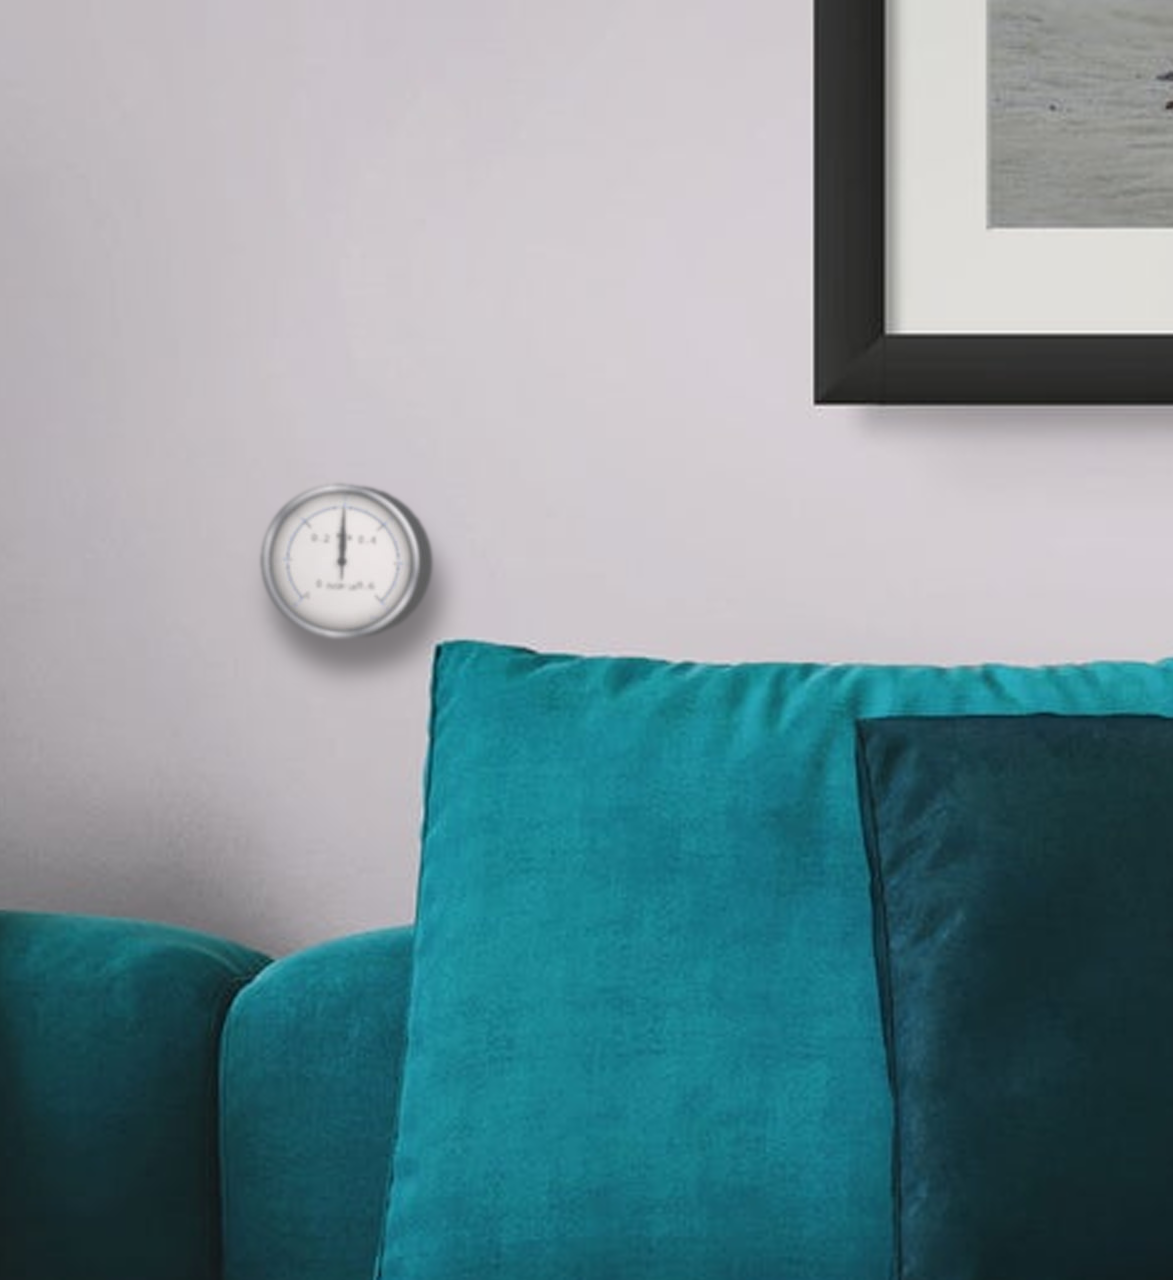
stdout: **0.3** MPa
